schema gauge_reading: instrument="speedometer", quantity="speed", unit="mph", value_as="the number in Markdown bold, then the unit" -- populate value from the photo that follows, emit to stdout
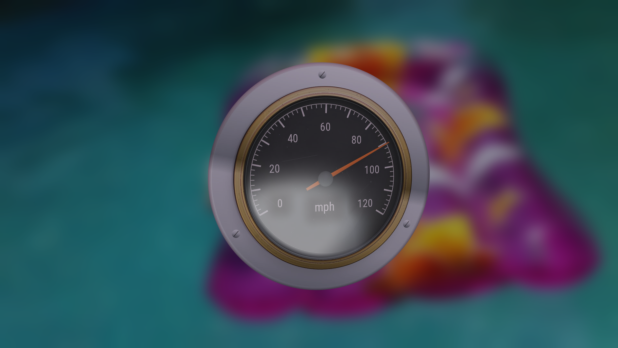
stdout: **90** mph
